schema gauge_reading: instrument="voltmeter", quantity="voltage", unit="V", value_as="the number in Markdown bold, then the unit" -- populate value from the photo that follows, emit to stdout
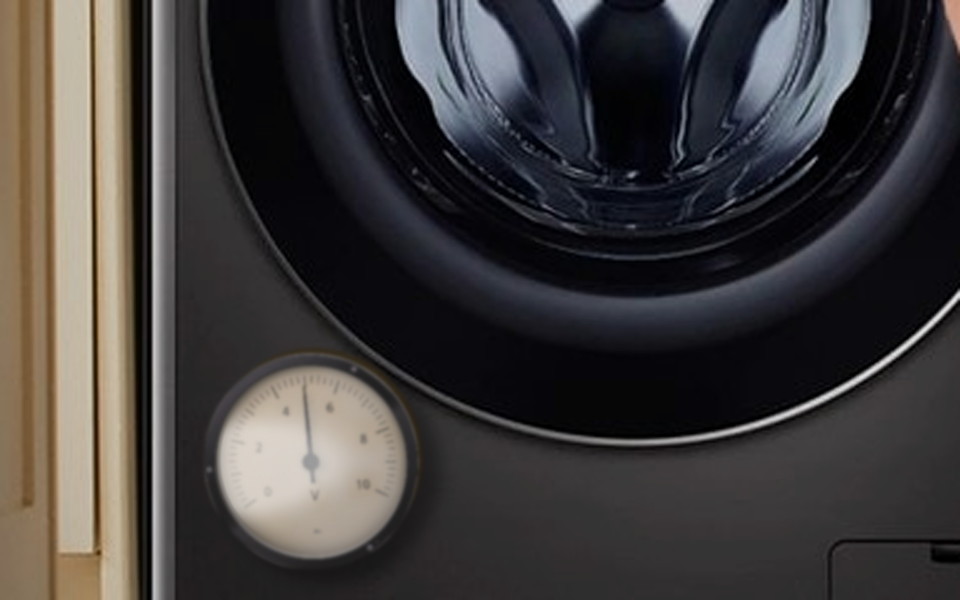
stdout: **5** V
